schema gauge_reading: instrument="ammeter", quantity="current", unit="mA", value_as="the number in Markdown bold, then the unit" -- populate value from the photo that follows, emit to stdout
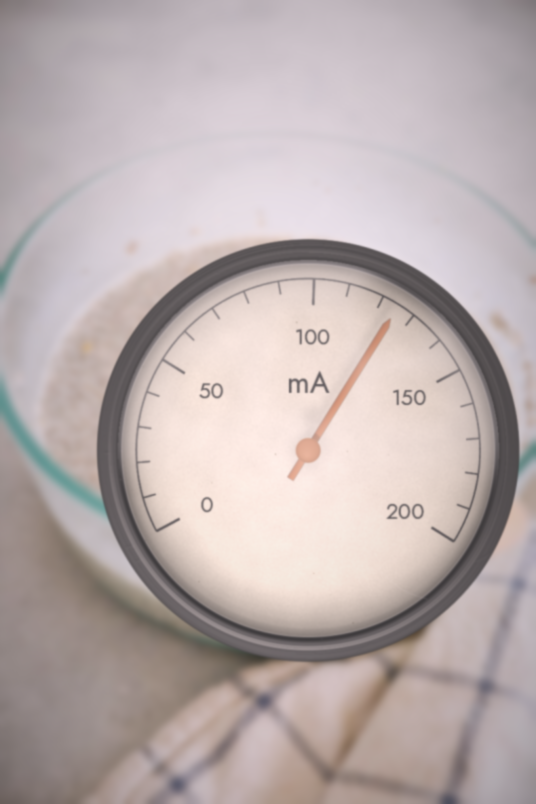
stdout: **125** mA
